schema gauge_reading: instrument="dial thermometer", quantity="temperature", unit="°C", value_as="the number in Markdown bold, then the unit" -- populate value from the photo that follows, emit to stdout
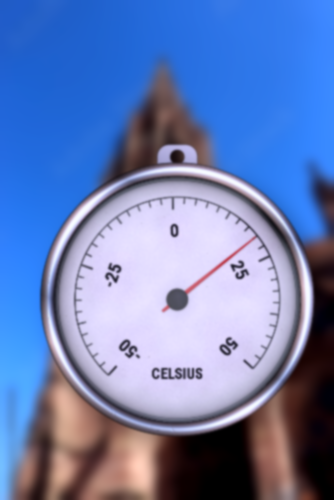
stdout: **20** °C
